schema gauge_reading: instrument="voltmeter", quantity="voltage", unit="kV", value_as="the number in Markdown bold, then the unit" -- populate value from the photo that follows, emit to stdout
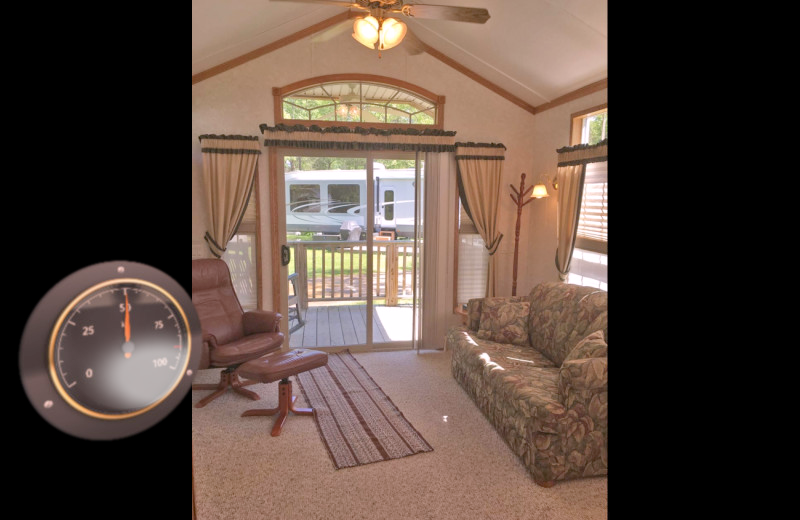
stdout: **50** kV
